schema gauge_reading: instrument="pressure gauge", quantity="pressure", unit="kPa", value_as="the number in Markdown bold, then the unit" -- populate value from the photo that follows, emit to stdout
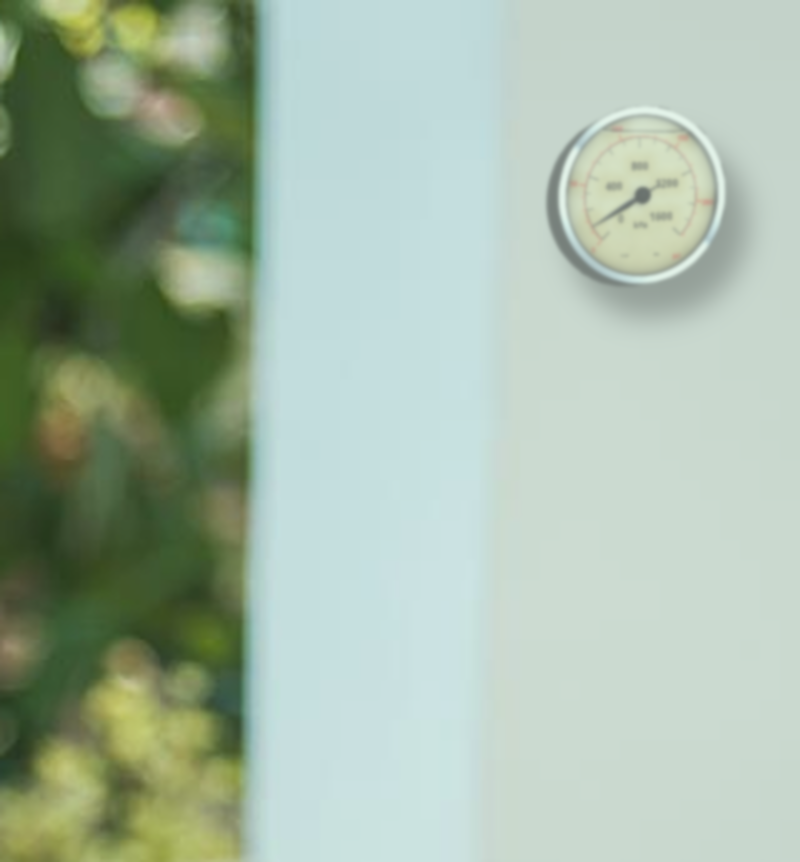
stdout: **100** kPa
